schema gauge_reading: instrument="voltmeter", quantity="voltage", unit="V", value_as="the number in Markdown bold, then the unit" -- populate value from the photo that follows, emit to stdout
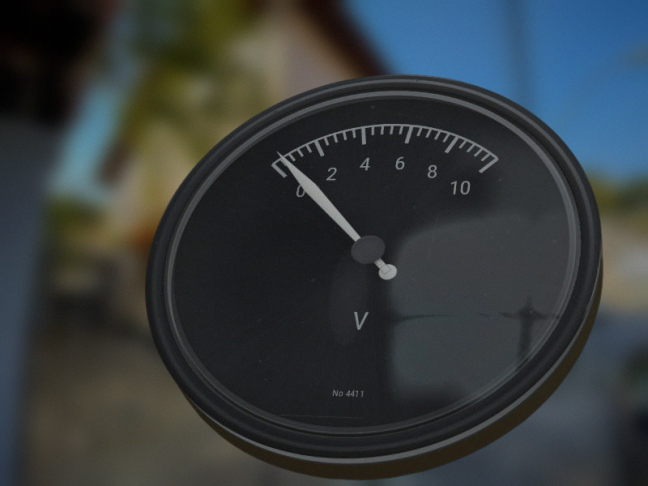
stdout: **0.4** V
